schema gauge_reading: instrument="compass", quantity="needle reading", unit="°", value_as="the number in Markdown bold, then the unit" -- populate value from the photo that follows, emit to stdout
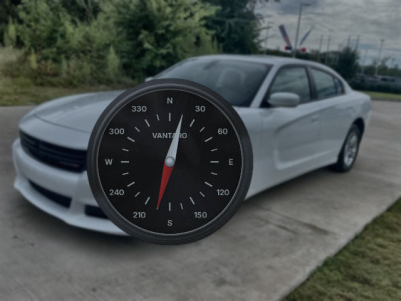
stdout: **195** °
